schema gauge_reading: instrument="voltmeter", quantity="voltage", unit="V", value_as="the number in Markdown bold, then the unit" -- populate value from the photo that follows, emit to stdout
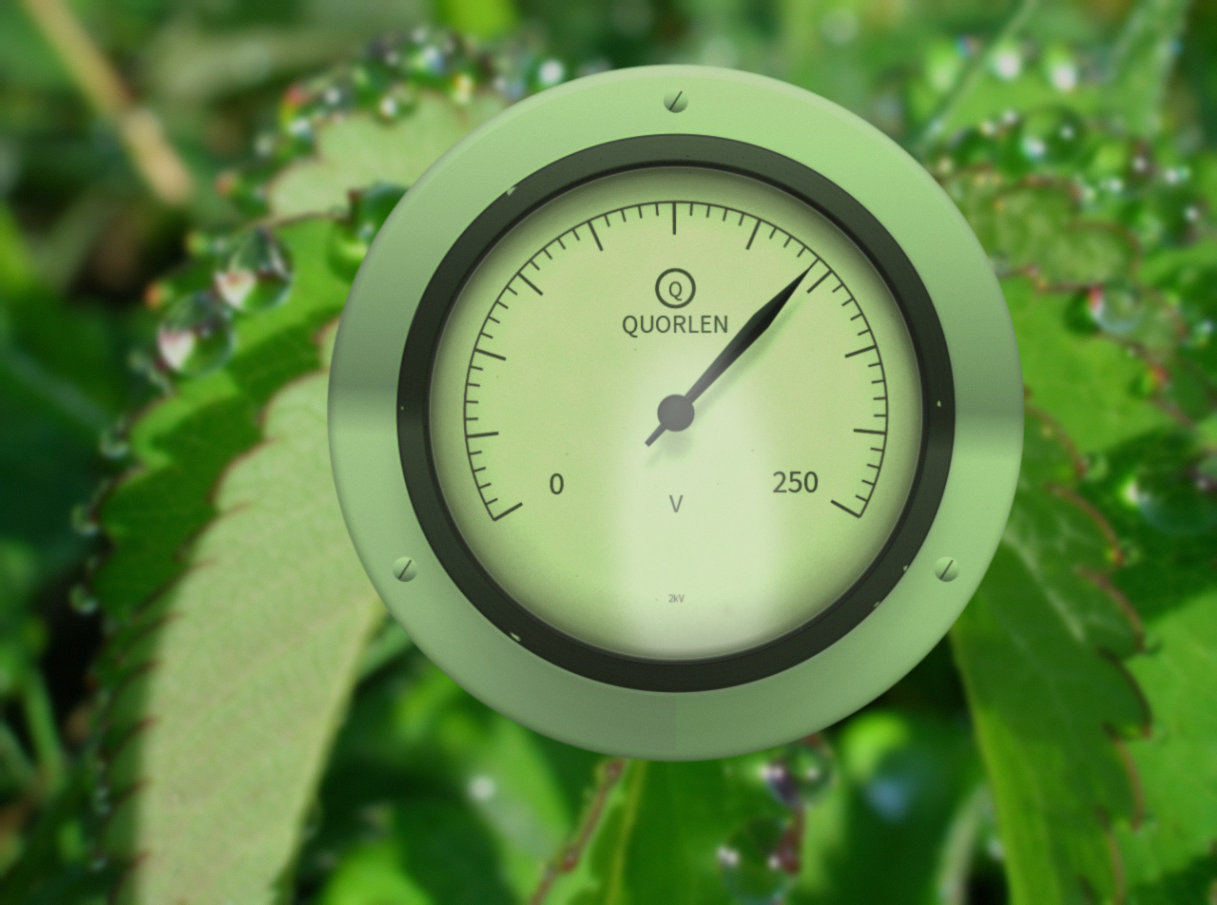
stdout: **170** V
